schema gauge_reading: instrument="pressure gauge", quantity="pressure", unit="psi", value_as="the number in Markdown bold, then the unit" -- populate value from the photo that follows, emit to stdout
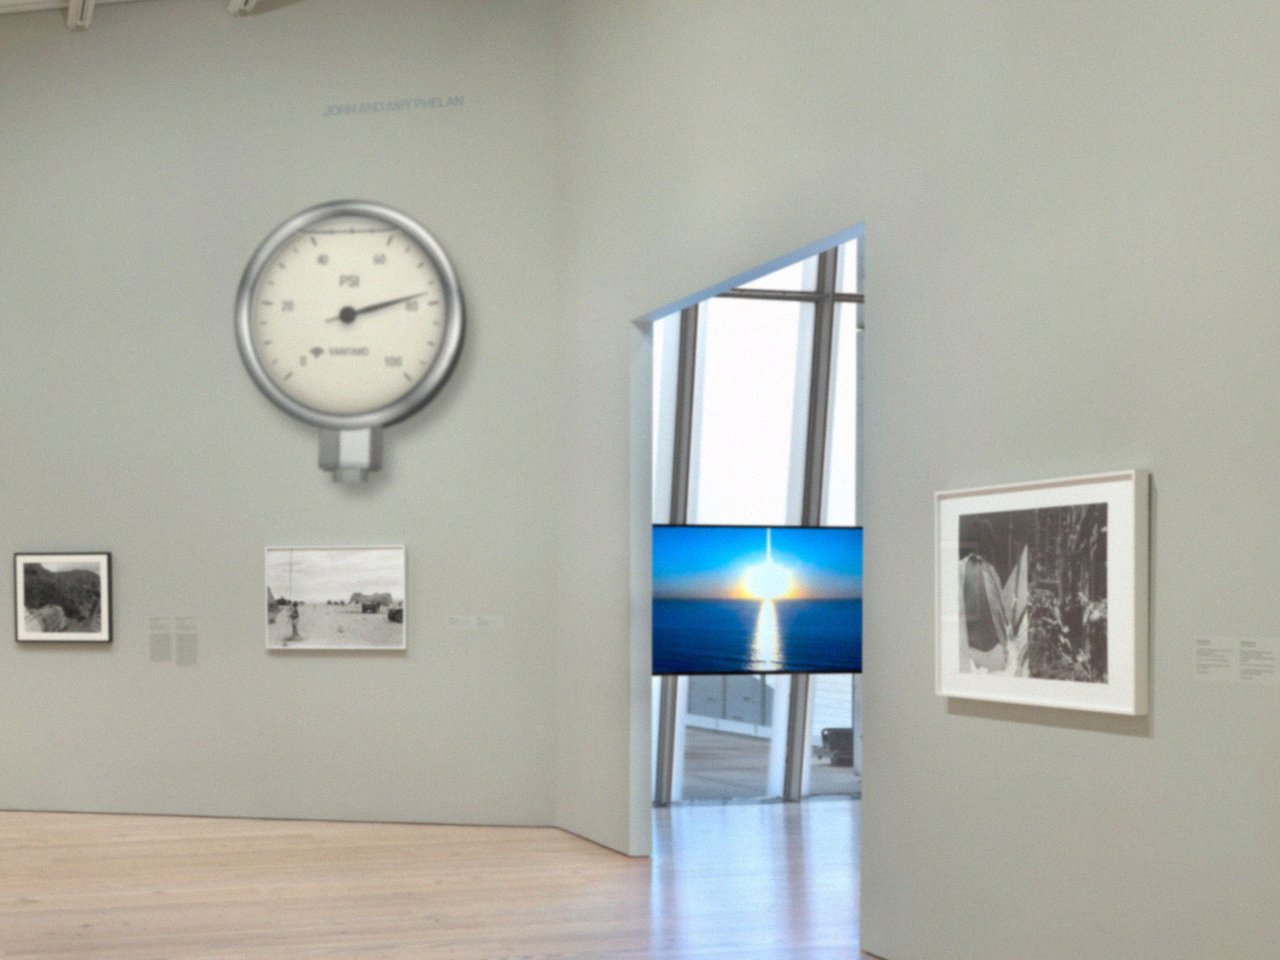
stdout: **77.5** psi
